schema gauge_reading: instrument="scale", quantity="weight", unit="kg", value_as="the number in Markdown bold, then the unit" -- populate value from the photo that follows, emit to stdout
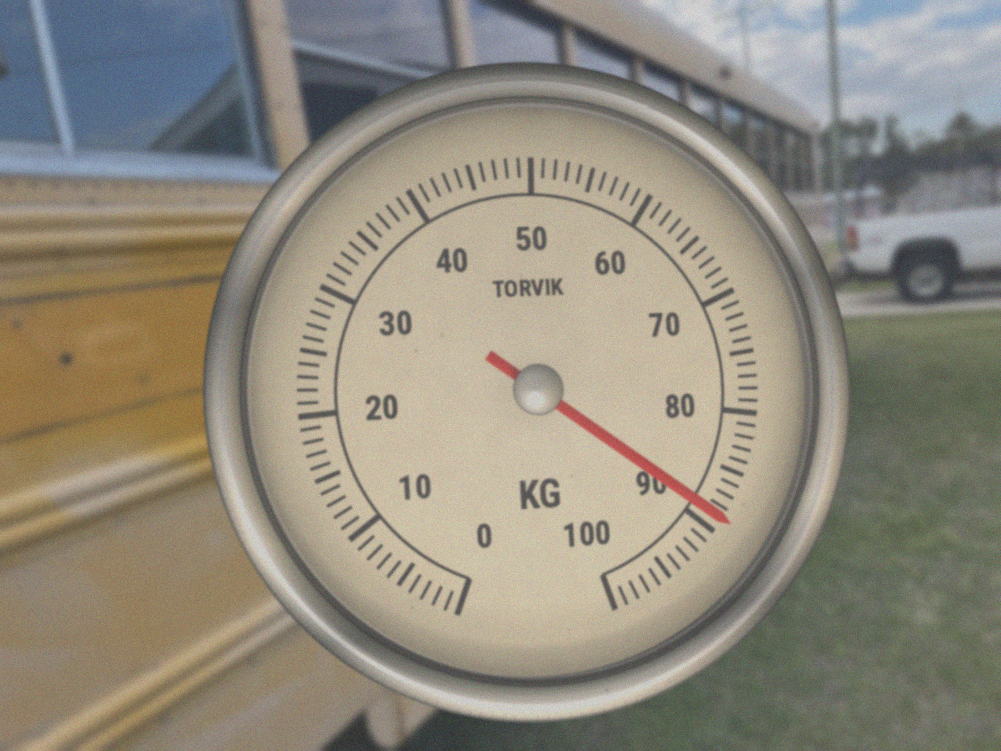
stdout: **89** kg
